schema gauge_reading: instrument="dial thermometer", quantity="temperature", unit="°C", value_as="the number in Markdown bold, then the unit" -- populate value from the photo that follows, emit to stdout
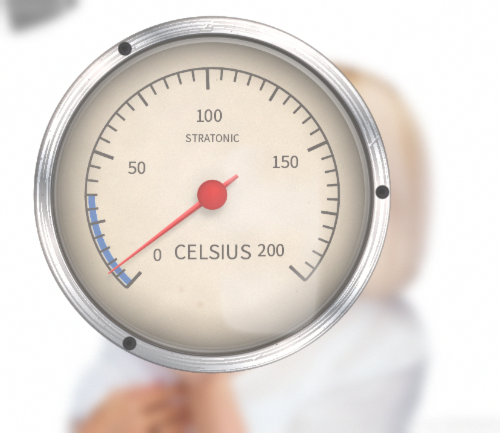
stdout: **7.5** °C
